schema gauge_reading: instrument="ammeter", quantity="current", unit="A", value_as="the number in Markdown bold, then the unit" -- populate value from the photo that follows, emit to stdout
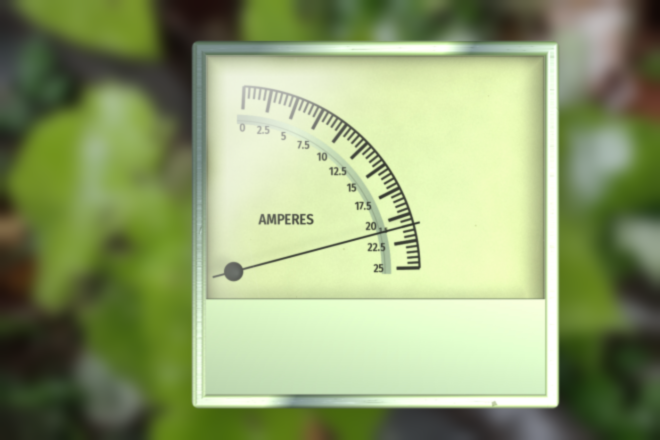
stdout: **21** A
